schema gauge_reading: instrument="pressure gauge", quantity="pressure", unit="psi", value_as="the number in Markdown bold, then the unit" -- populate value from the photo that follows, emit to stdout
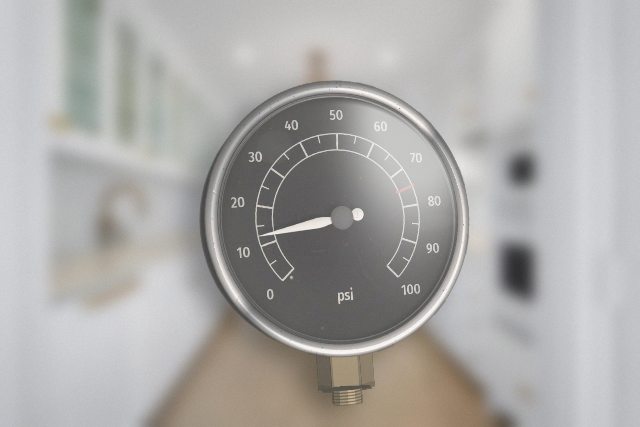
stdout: **12.5** psi
